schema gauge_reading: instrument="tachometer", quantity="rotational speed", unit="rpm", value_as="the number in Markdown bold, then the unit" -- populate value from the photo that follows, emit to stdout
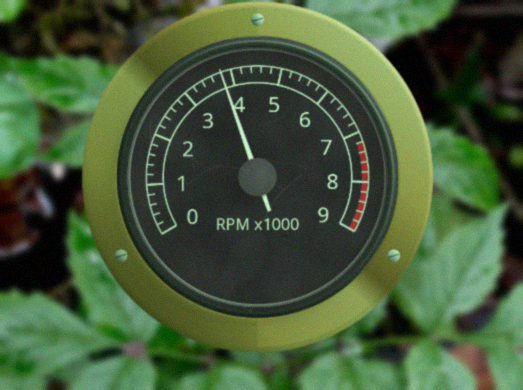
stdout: **3800** rpm
